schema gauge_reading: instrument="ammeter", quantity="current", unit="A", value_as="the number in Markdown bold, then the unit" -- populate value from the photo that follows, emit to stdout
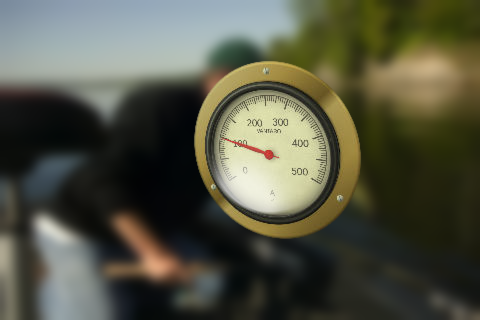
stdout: **100** A
